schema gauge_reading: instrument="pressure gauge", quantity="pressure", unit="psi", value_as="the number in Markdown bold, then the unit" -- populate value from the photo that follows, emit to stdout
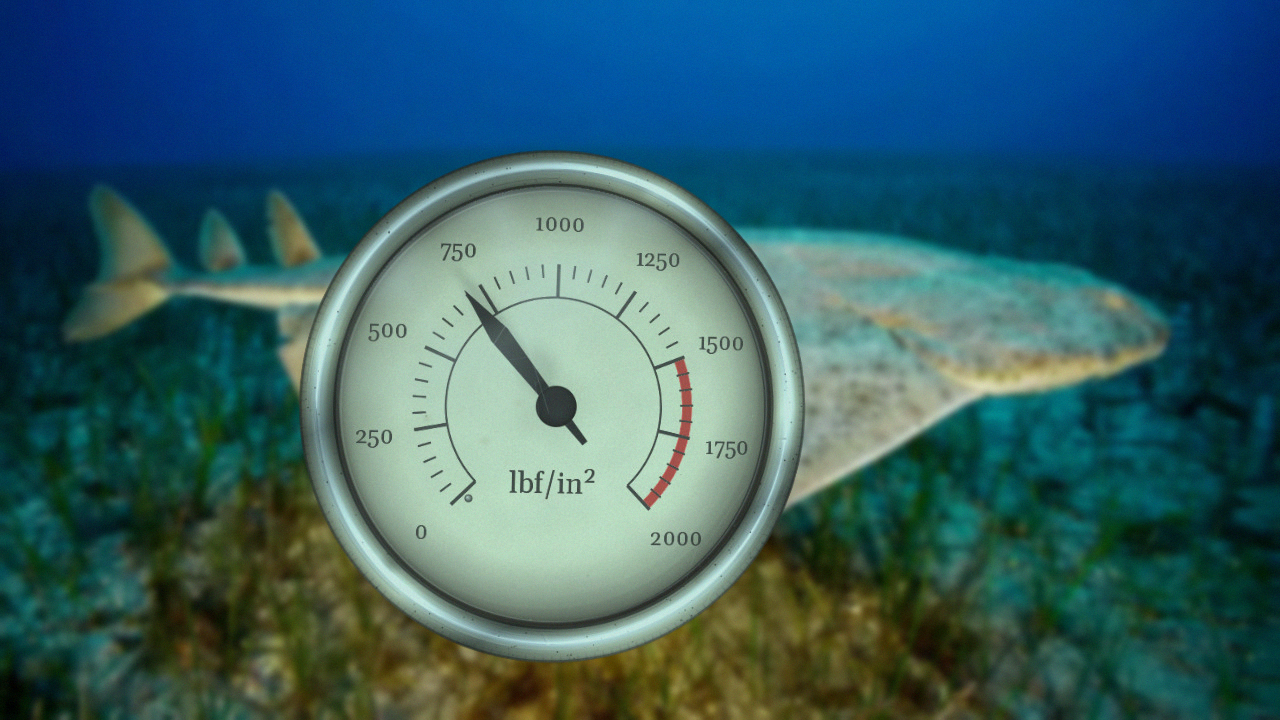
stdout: **700** psi
